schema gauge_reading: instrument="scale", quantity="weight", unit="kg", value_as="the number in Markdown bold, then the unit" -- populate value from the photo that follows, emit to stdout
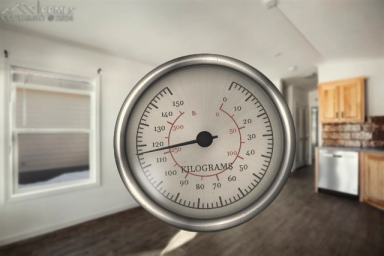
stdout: **116** kg
